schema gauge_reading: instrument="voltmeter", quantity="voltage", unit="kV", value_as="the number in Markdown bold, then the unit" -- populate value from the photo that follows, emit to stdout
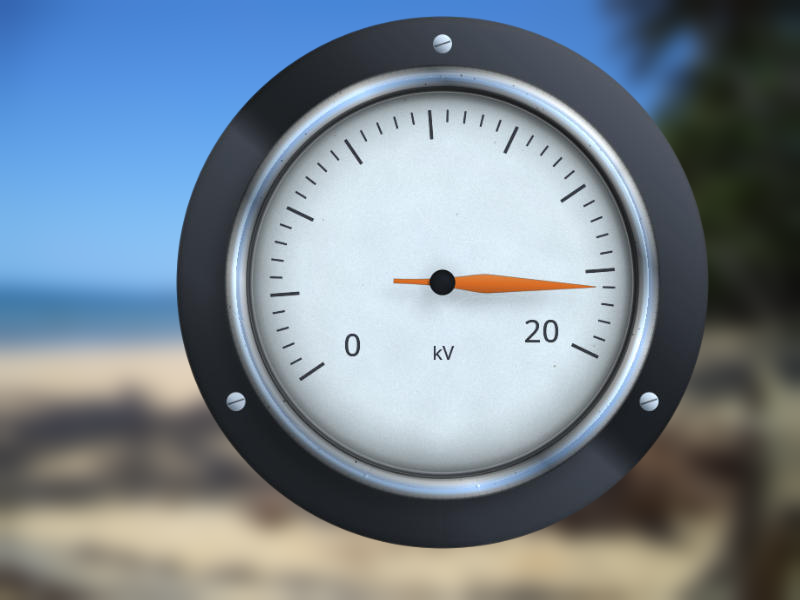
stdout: **18** kV
